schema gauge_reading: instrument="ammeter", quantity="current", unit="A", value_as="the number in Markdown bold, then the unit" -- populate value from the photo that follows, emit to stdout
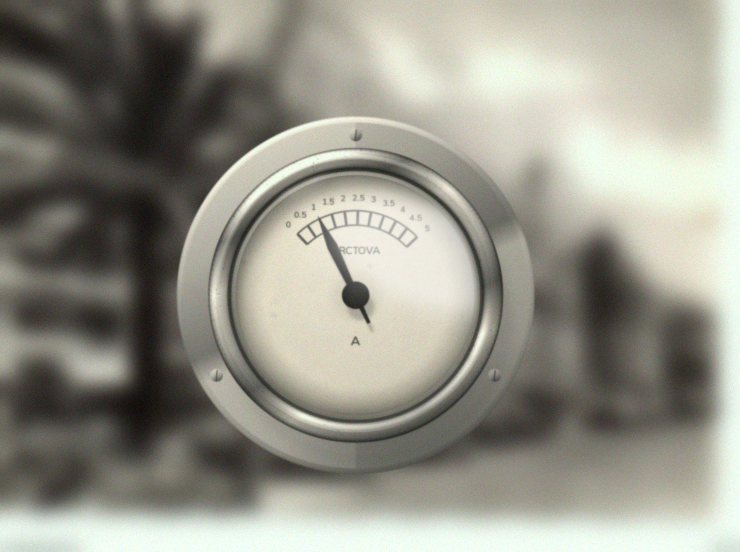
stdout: **1** A
